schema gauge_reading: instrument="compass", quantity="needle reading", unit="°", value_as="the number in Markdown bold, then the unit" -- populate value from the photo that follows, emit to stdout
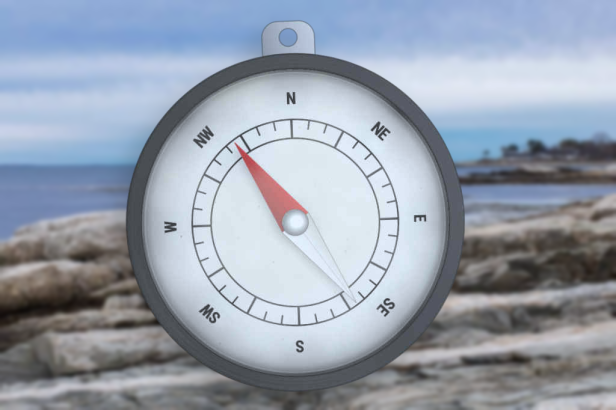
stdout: **325** °
